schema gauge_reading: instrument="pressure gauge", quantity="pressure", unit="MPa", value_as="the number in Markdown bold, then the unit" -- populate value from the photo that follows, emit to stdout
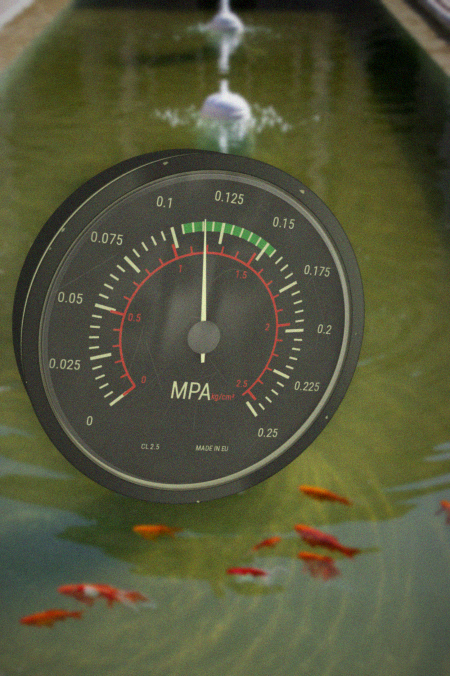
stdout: **0.115** MPa
